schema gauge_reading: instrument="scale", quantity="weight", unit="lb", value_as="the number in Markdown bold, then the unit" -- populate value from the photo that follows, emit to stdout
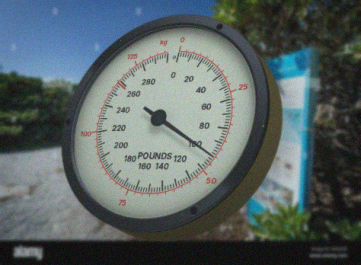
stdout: **100** lb
